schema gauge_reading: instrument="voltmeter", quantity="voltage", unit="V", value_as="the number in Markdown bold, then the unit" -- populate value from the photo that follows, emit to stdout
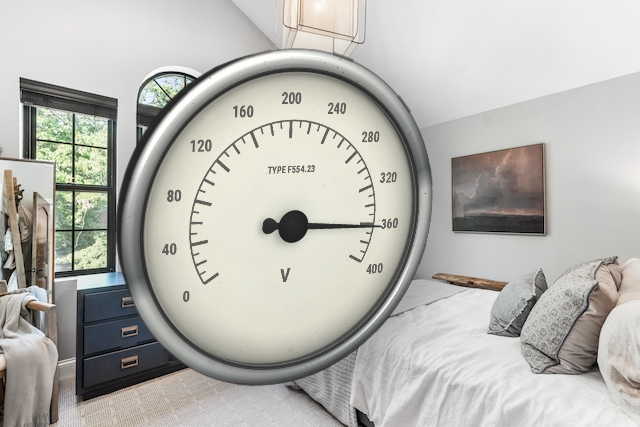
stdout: **360** V
